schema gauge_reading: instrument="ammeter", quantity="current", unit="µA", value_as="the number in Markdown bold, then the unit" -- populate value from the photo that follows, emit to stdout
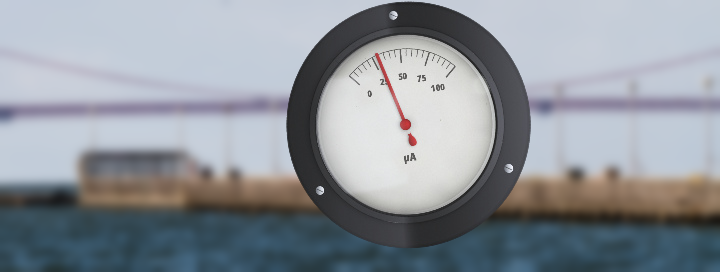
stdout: **30** µA
